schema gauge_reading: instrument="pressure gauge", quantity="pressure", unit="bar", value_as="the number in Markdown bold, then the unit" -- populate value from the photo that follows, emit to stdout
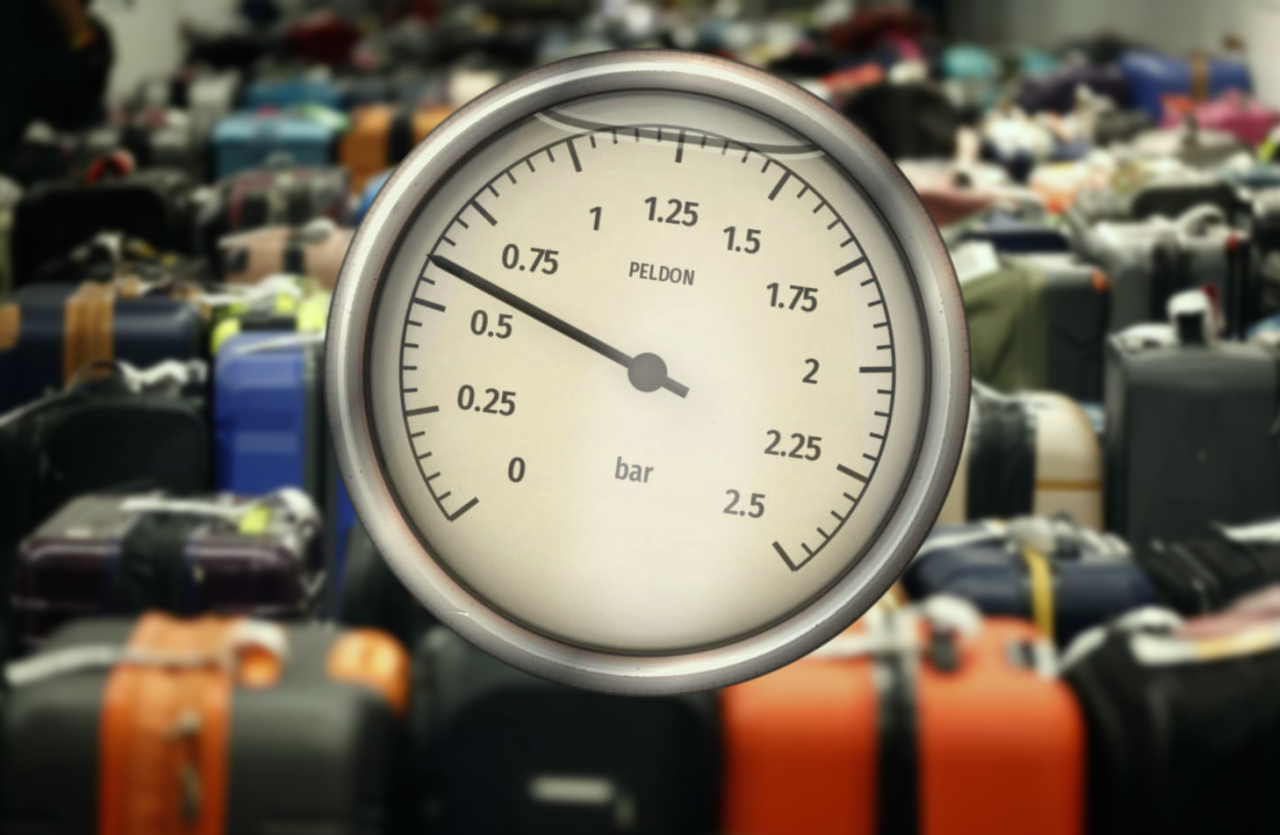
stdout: **0.6** bar
